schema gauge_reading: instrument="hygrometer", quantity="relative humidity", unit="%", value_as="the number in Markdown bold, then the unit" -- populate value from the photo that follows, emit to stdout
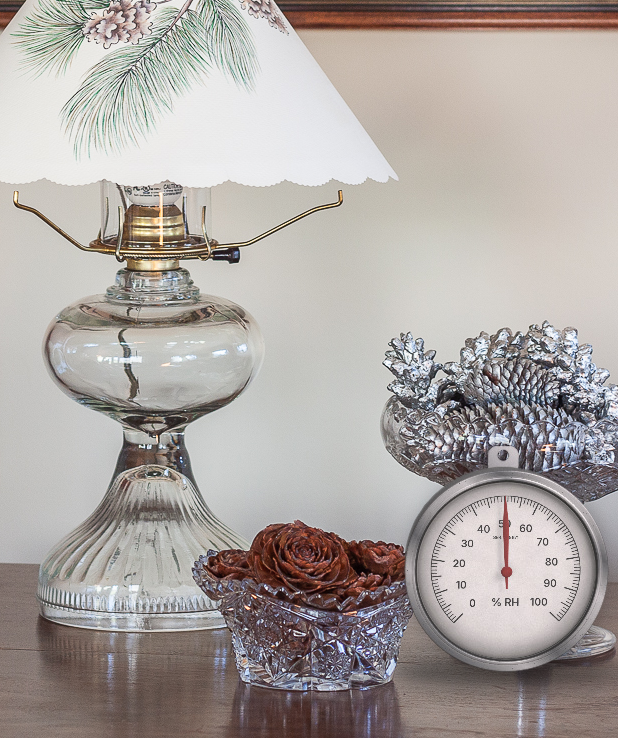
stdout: **50** %
